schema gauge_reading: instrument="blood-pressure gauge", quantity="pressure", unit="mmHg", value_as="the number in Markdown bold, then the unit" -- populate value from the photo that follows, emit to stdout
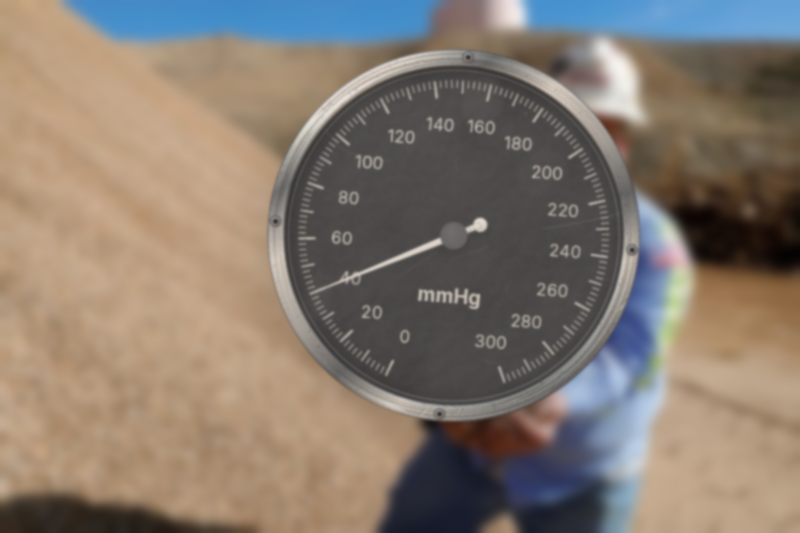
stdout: **40** mmHg
